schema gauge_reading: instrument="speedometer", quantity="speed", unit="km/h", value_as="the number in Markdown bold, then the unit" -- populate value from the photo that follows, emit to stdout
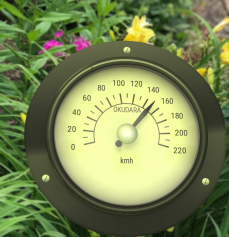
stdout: **150** km/h
